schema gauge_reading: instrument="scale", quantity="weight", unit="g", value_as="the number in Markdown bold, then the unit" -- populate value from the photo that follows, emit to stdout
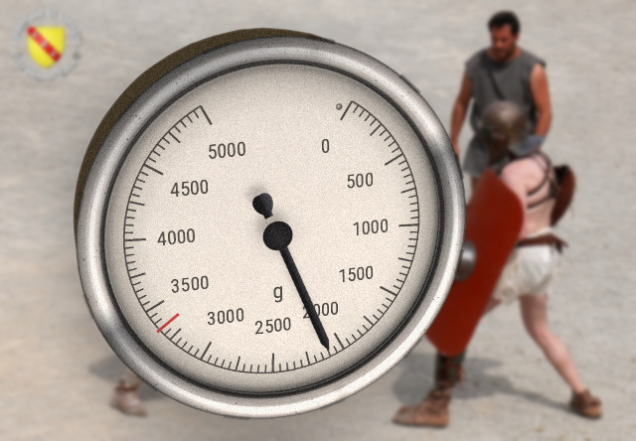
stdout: **2100** g
